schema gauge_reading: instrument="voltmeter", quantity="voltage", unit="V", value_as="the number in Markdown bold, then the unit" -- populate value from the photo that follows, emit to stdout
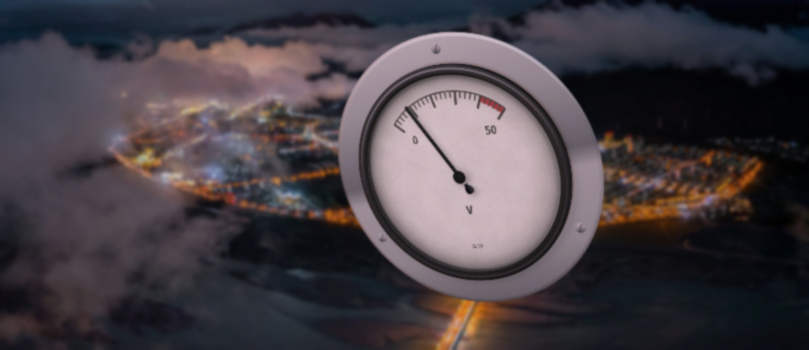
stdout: **10** V
